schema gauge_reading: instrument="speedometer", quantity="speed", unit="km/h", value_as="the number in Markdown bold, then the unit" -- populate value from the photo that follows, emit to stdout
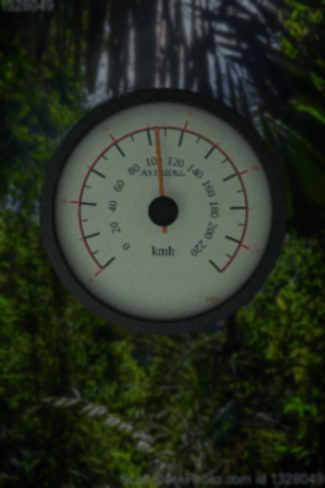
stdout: **105** km/h
